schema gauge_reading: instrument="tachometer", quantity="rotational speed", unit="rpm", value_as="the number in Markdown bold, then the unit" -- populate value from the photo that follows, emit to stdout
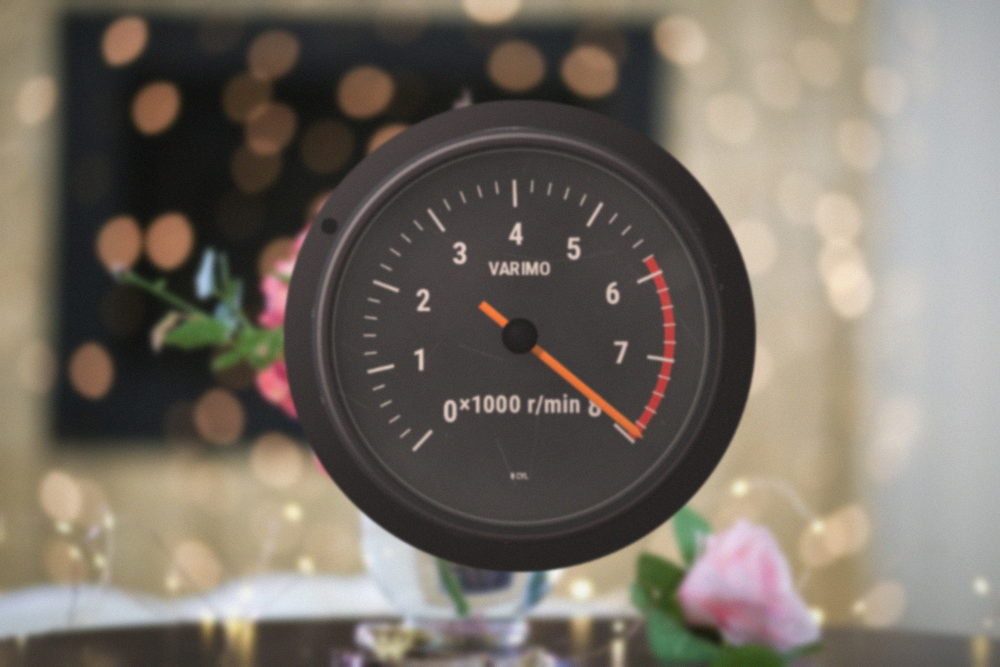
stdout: **7900** rpm
